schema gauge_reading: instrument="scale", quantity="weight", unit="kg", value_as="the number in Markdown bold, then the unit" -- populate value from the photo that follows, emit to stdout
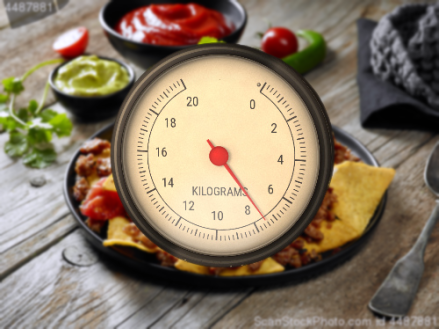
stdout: **7.4** kg
